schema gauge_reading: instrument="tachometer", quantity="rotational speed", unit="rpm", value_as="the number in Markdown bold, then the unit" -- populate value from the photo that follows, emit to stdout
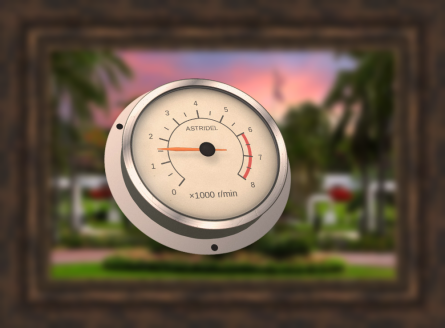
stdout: **1500** rpm
